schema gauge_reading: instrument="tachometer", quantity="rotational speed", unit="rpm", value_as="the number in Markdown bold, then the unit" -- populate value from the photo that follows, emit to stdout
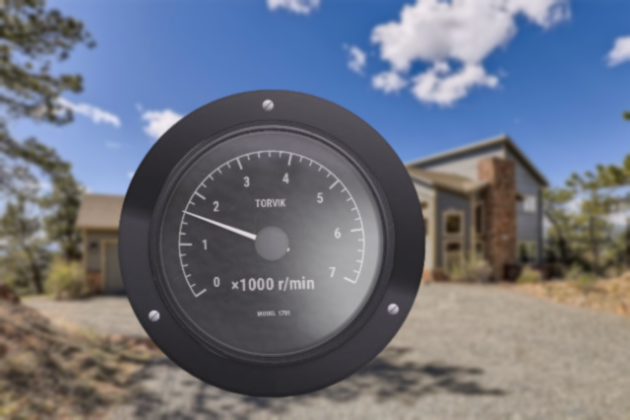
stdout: **1600** rpm
